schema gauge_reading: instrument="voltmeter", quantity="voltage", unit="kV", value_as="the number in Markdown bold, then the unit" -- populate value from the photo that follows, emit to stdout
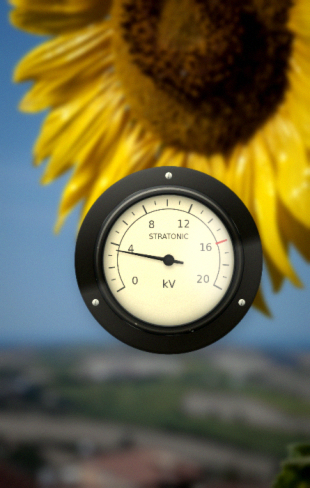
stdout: **3.5** kV
